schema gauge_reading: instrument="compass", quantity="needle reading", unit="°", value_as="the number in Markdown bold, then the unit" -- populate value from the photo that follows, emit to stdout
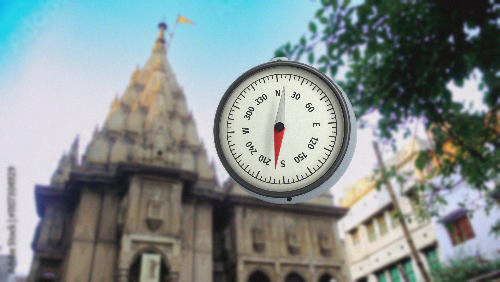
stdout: **190** °
